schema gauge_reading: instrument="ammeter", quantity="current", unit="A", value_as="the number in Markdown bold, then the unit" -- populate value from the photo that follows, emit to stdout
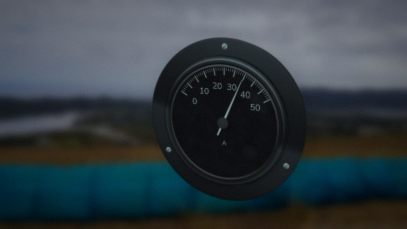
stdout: **35** A
